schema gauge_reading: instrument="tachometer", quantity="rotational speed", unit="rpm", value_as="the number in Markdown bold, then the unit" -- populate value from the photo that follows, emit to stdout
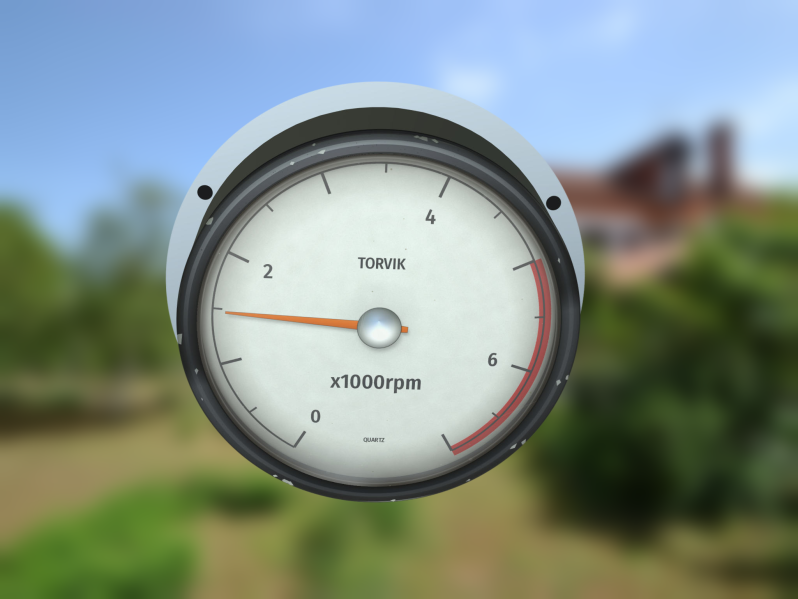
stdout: **1500** rpm
